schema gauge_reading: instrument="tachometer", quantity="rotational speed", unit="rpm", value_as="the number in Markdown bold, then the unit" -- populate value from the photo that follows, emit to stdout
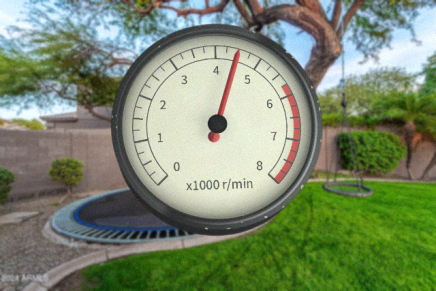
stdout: **4500** rpm
